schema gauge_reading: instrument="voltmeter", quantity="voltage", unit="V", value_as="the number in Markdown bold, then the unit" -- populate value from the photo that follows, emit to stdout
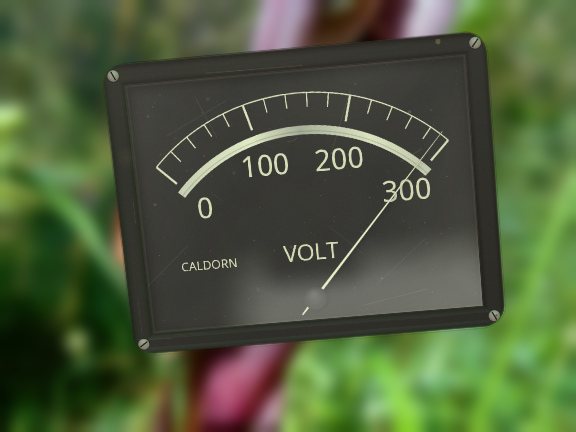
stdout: **290** V
